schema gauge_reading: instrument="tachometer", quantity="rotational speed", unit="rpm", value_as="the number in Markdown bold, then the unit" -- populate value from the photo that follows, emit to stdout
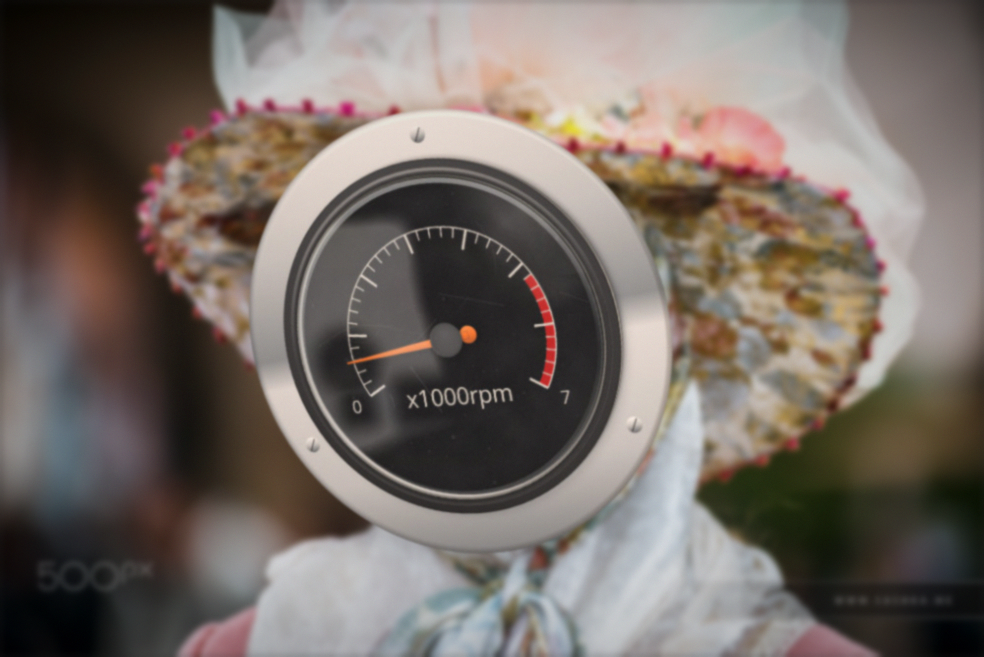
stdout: **600** rpm
